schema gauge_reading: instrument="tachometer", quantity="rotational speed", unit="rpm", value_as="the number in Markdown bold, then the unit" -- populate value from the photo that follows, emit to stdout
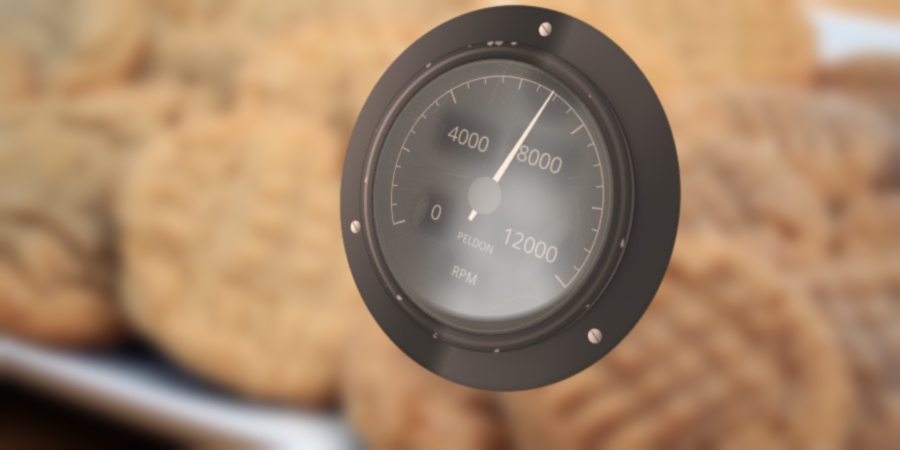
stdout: **7000** rpm
